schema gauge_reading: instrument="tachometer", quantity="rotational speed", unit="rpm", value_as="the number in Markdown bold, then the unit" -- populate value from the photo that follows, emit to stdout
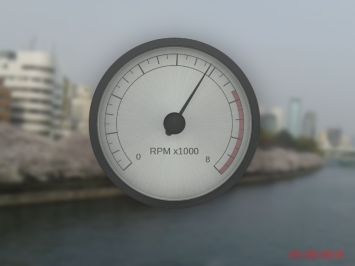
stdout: **4875** rpm
